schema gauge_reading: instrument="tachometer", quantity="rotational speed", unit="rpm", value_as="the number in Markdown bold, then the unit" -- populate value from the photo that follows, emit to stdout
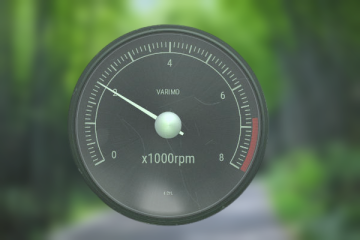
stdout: **2000** rpm
